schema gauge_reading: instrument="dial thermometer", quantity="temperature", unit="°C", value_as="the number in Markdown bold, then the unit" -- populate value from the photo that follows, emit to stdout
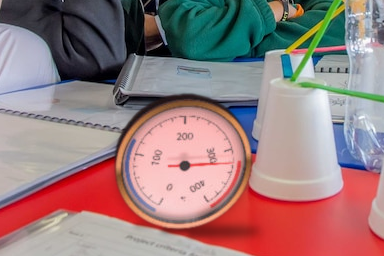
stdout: **320** °C
